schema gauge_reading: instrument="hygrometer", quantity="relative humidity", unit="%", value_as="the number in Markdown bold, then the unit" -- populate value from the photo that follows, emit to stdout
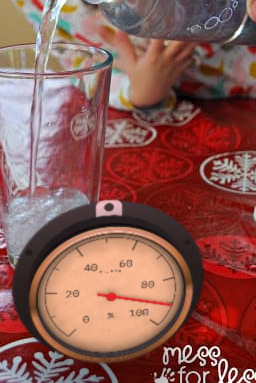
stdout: **90** %
